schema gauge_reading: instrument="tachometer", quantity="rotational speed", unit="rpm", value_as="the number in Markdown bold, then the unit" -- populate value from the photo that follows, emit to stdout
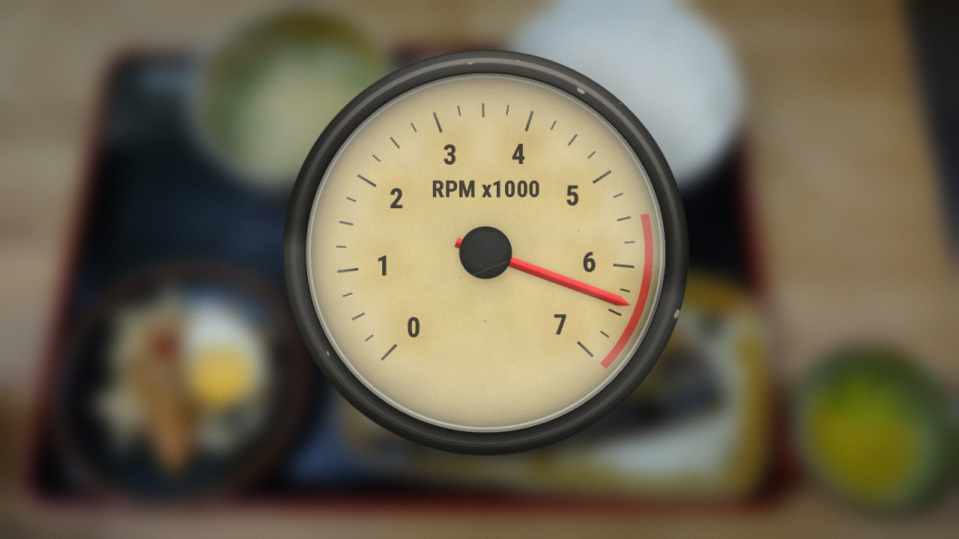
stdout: **6375** rpm
